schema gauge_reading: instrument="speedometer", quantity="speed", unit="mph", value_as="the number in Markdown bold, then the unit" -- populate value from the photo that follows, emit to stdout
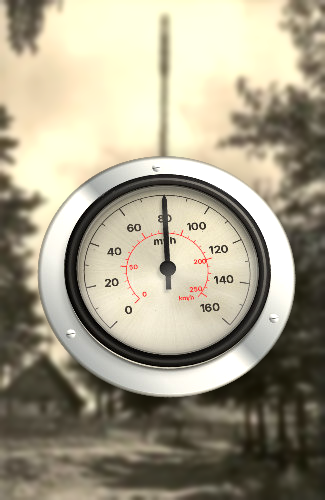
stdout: **80** mph
